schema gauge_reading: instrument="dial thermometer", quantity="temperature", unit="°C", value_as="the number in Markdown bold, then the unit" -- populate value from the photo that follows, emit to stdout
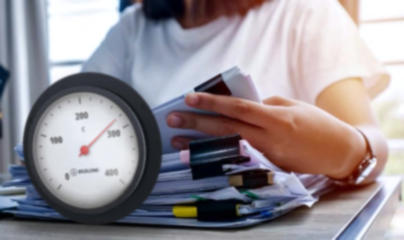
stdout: **280** °C
